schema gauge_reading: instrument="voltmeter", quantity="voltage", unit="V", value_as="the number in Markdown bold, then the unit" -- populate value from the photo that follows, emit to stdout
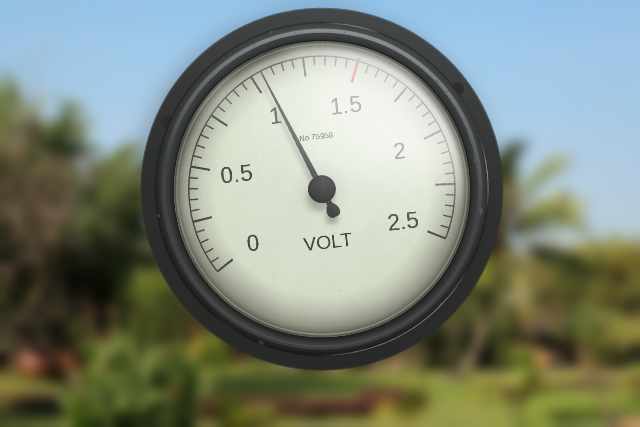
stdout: **1.05** V
